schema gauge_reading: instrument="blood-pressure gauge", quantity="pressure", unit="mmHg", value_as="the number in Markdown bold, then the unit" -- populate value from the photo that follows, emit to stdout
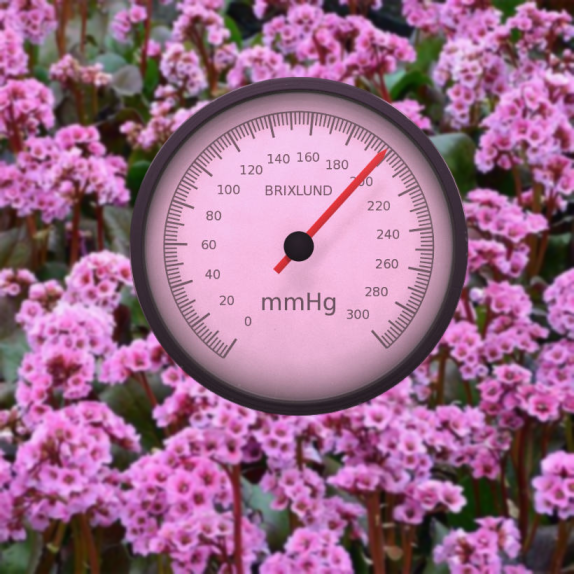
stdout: **198** mmHg
